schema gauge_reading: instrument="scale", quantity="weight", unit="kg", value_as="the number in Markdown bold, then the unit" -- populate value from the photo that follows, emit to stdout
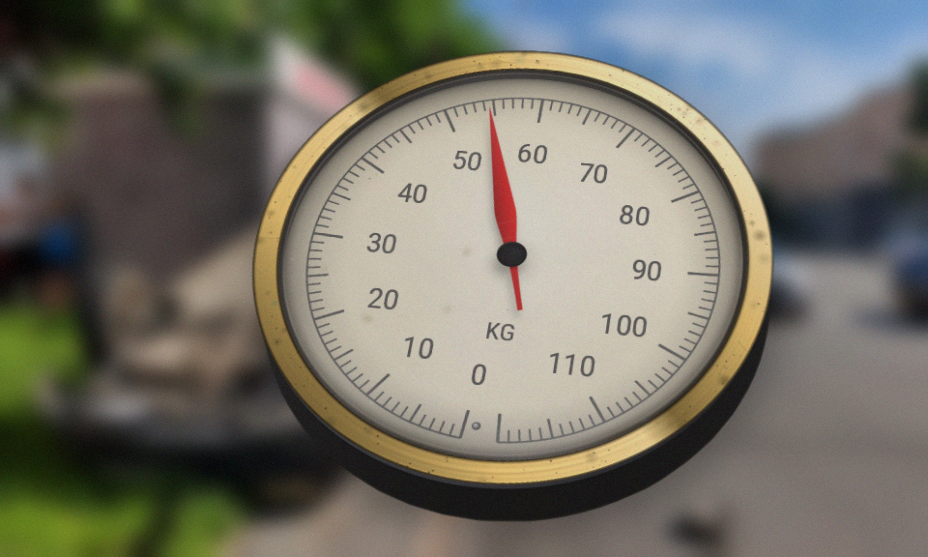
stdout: **54.5** kg
